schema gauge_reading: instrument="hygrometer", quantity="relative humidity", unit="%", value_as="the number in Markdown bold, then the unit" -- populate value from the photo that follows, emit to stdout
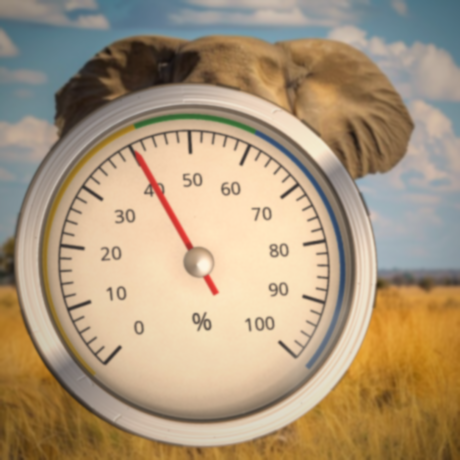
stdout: **40** %
